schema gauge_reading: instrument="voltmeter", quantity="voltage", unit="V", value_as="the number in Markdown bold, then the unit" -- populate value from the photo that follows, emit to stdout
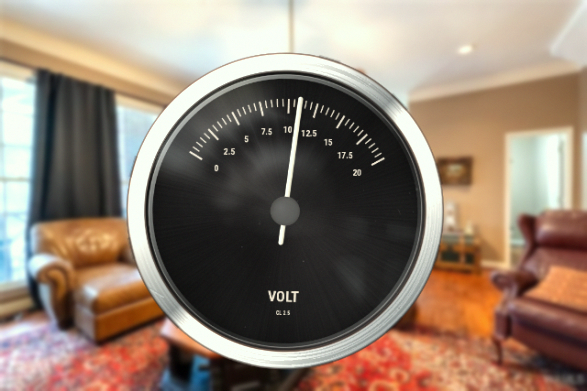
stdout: **11** V
